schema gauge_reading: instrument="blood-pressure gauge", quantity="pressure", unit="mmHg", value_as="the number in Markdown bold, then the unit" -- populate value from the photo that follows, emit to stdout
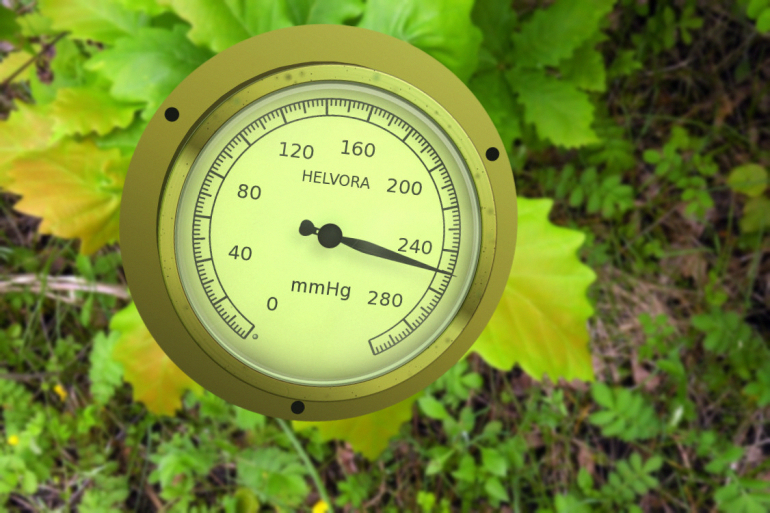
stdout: **250** mmHg
